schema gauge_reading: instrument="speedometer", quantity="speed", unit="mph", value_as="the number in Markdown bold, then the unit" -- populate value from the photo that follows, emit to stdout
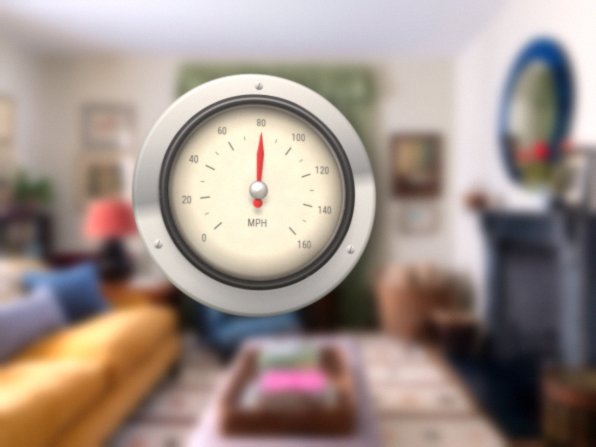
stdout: **80** mph
